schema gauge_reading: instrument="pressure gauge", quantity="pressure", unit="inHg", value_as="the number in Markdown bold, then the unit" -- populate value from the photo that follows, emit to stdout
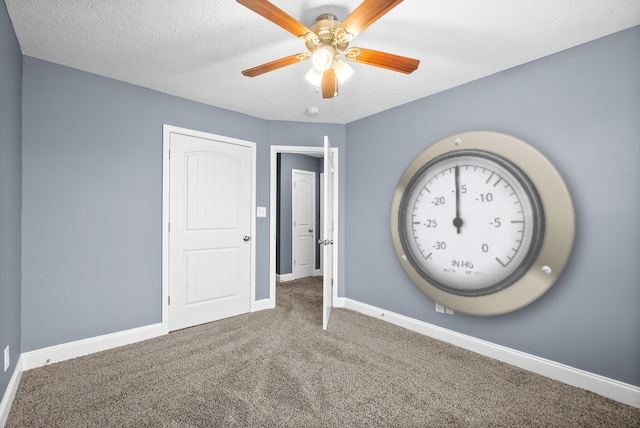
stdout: **-15** inHg
